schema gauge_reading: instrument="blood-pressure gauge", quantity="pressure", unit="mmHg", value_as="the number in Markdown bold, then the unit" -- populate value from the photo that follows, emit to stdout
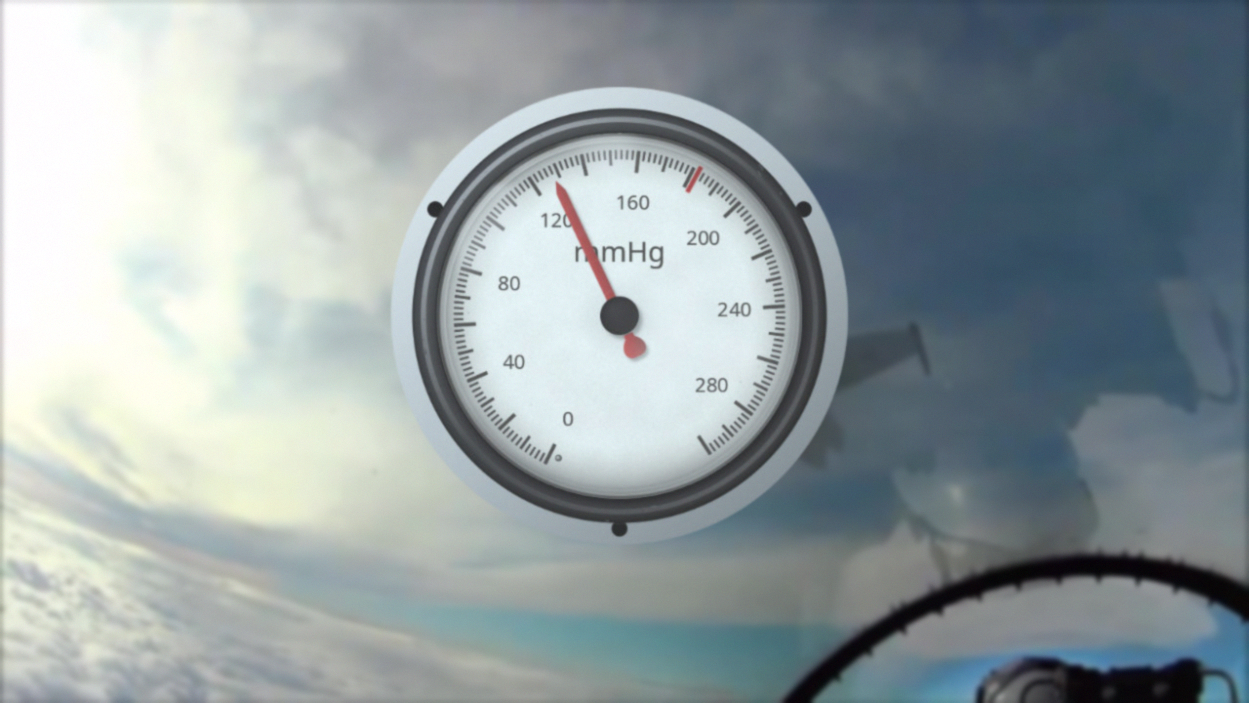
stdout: **128** mmHg
